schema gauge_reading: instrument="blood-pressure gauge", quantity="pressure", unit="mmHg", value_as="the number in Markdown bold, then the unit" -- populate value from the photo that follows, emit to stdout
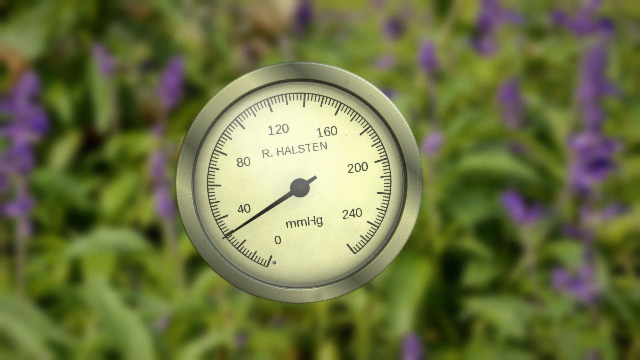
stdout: **30** mmHg
